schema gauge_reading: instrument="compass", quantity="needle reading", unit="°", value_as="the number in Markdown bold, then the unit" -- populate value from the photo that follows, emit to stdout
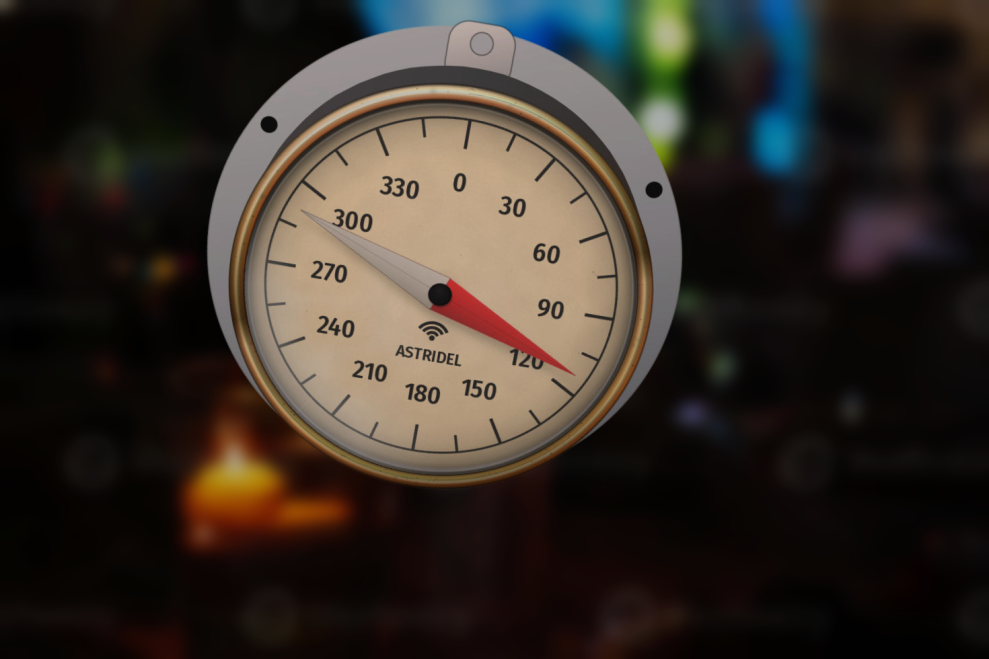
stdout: **112.5** °
